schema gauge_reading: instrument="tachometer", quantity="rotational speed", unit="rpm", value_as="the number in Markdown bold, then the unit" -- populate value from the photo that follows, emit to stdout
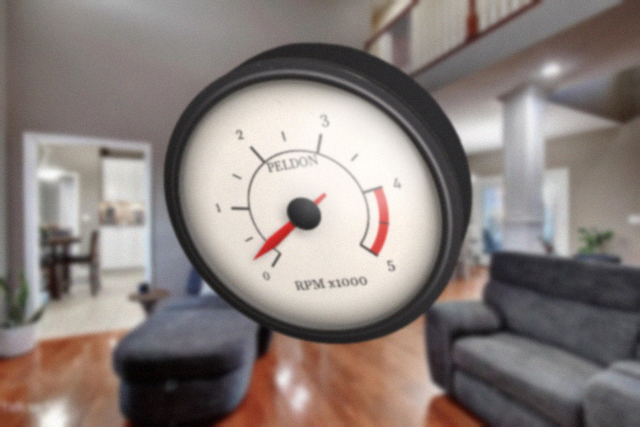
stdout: **250** rpm
